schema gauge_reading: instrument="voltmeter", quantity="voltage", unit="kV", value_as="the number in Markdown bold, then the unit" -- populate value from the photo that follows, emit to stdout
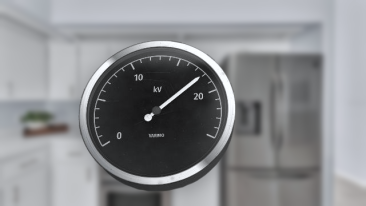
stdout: **18** kV
